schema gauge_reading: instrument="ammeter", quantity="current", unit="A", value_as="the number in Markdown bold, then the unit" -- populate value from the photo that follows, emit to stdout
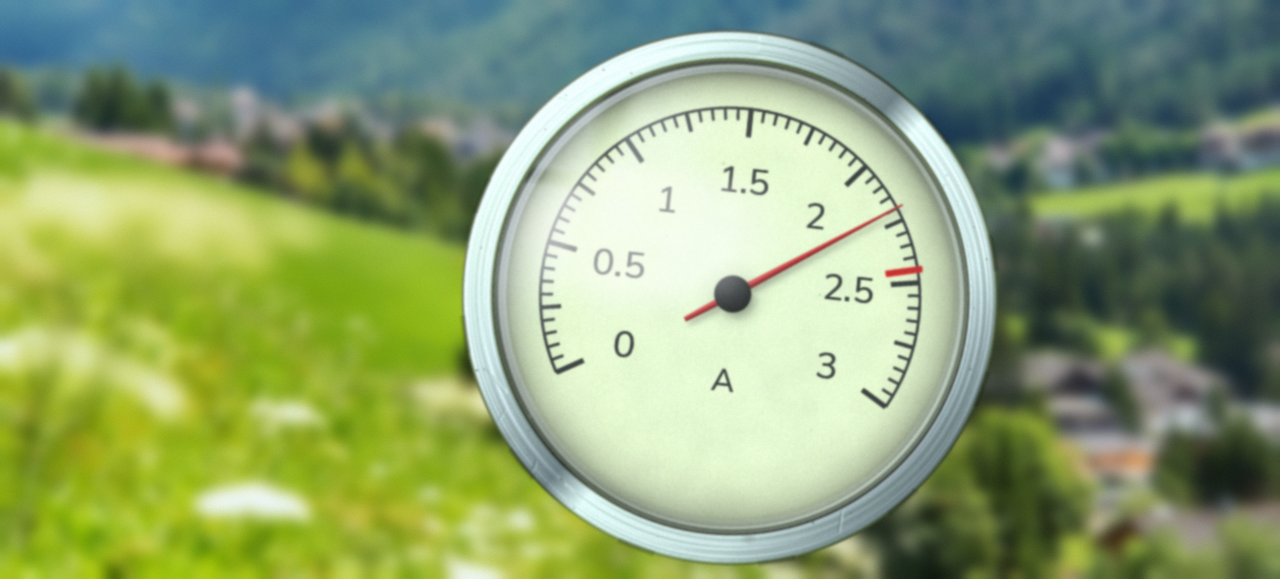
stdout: **2.2** A
